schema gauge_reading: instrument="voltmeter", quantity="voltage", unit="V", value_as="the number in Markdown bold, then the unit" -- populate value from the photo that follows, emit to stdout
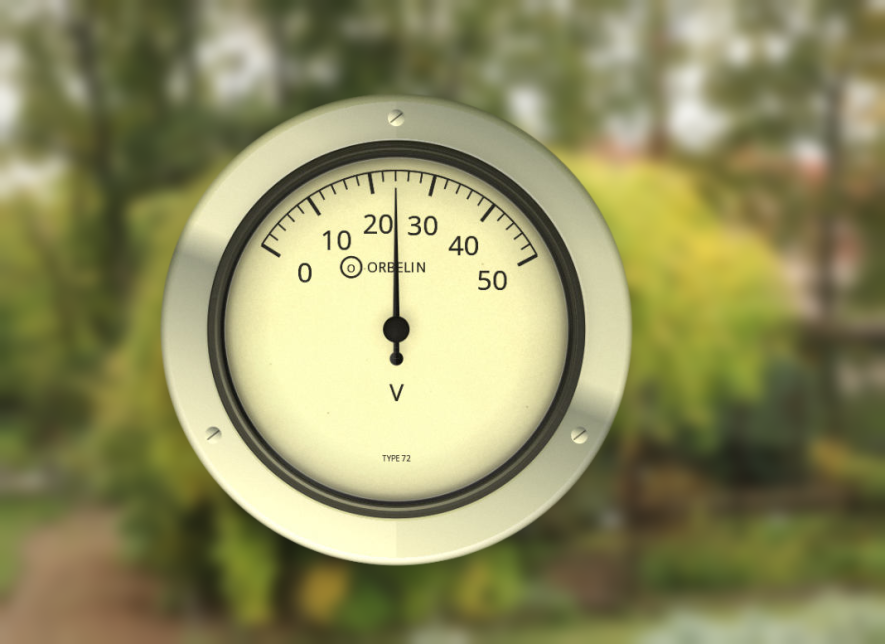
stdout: **24** V
